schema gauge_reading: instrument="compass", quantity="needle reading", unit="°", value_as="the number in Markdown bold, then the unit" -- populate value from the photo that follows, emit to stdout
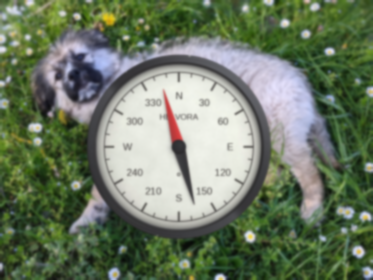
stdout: **345** °
